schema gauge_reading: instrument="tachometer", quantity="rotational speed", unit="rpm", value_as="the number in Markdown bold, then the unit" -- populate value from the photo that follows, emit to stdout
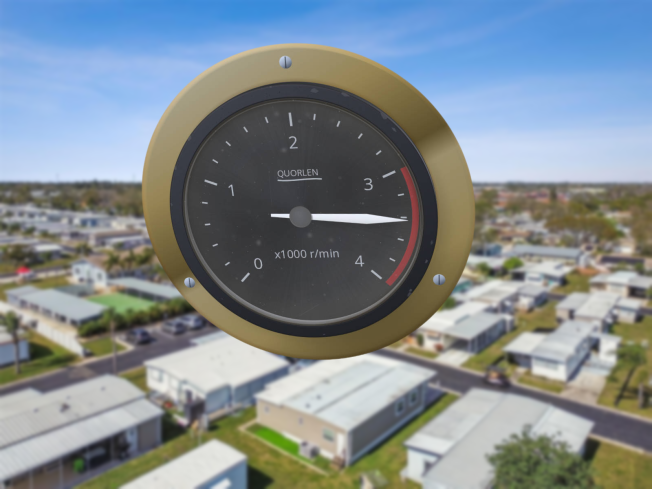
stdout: **3400** rpm
